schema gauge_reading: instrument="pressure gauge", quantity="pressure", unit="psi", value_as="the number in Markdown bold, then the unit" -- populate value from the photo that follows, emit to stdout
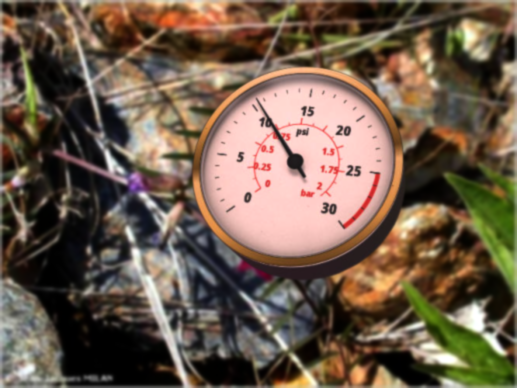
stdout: **10.5** psi
